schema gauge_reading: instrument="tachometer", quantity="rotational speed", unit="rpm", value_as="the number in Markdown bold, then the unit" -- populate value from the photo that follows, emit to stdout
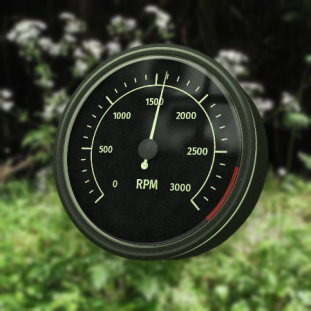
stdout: **1600** rpm
